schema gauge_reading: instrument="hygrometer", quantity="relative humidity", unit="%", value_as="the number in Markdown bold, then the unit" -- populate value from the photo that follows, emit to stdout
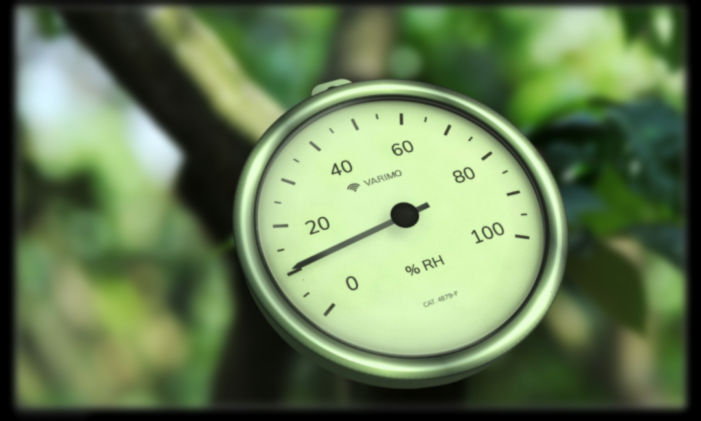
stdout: **10** %
